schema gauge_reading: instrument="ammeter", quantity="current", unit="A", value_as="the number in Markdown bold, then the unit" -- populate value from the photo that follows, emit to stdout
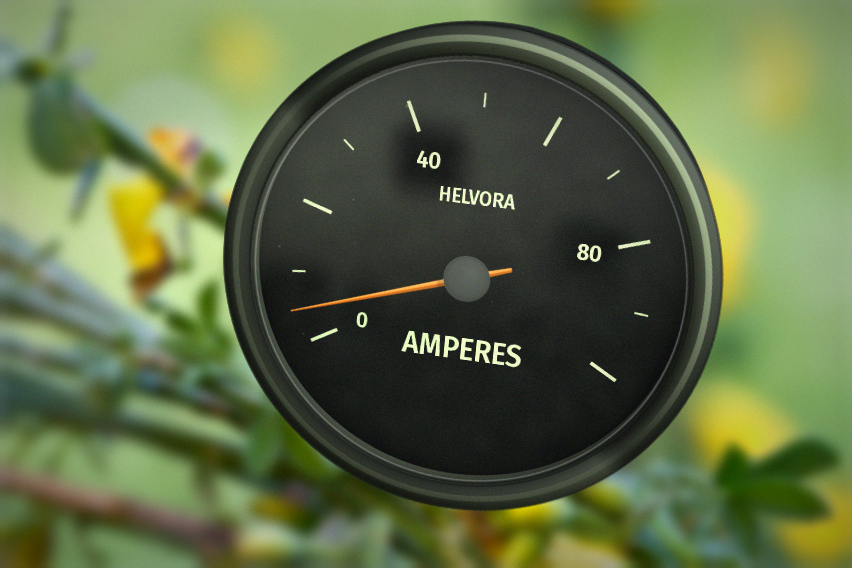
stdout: **5** A
